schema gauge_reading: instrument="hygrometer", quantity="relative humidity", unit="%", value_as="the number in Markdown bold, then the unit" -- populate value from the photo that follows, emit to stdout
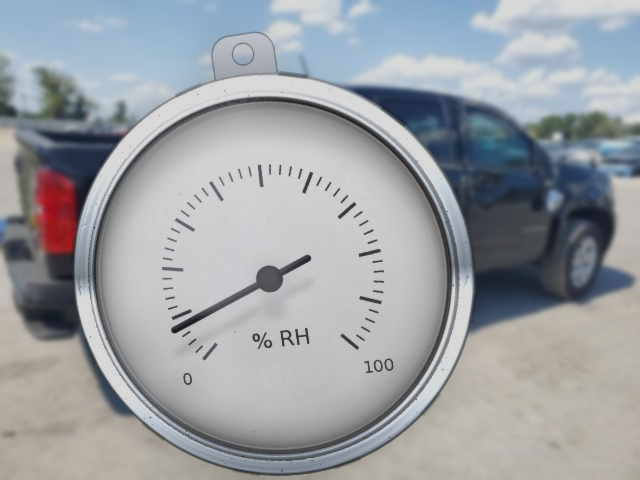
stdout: **8** %
